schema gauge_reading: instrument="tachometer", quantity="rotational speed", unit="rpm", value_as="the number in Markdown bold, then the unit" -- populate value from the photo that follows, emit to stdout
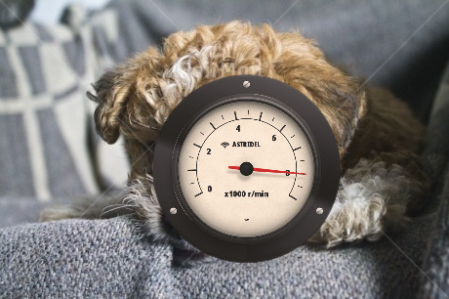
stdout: **8000** rpm
